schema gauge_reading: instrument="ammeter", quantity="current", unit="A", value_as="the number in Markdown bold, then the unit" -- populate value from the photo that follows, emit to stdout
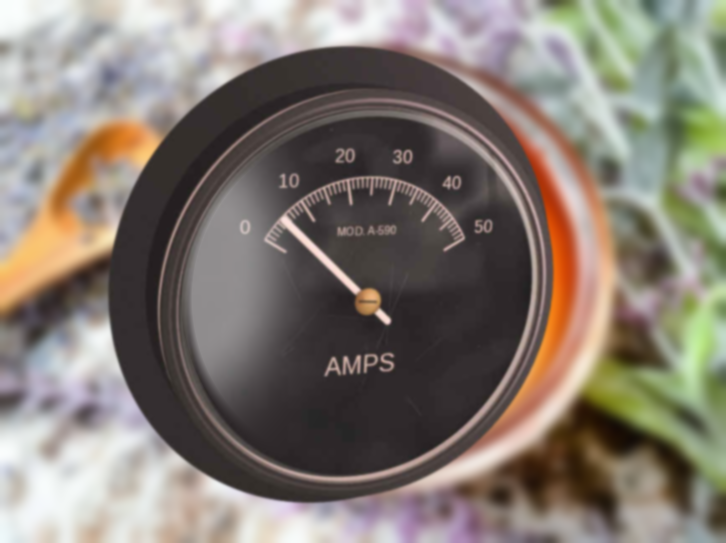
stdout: **5** A
